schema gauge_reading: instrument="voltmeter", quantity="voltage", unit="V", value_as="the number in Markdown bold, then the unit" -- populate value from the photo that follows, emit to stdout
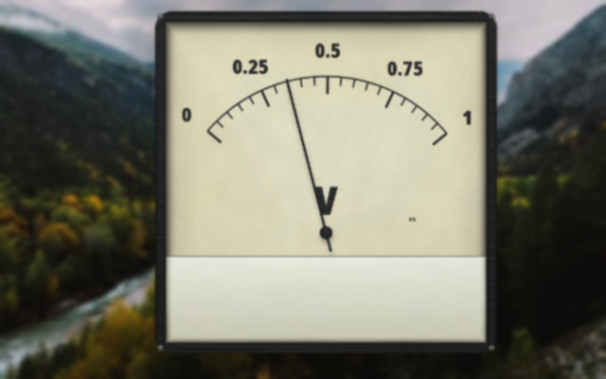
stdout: **0.35** V
